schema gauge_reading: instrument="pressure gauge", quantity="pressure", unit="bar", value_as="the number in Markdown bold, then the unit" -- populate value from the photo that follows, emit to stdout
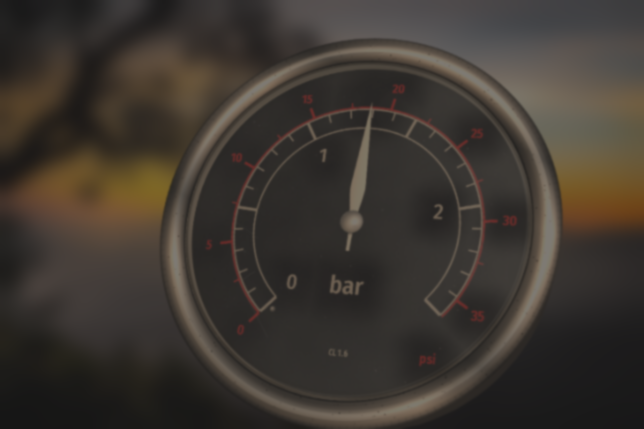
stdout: **1.3** bar
